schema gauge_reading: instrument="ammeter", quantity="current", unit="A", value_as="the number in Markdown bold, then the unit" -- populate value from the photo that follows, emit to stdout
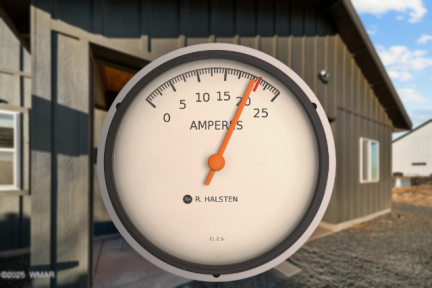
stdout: **20** A
